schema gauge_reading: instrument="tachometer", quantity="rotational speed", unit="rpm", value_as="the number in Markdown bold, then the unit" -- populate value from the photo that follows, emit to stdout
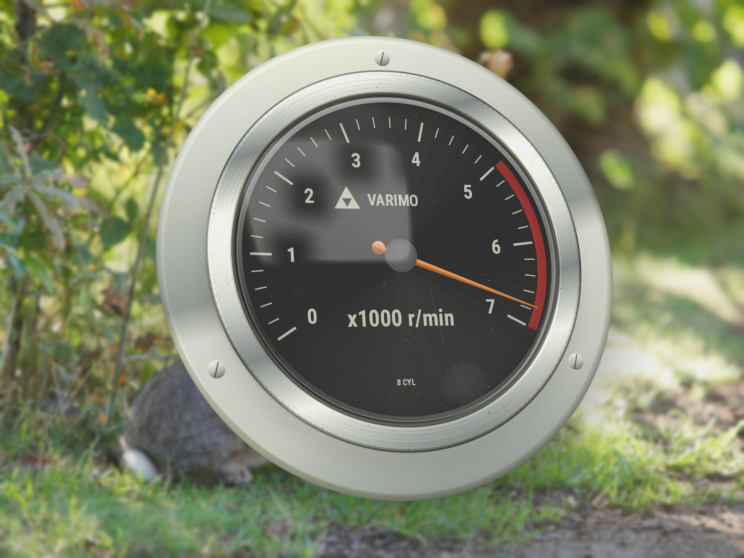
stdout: **6800** rpm
